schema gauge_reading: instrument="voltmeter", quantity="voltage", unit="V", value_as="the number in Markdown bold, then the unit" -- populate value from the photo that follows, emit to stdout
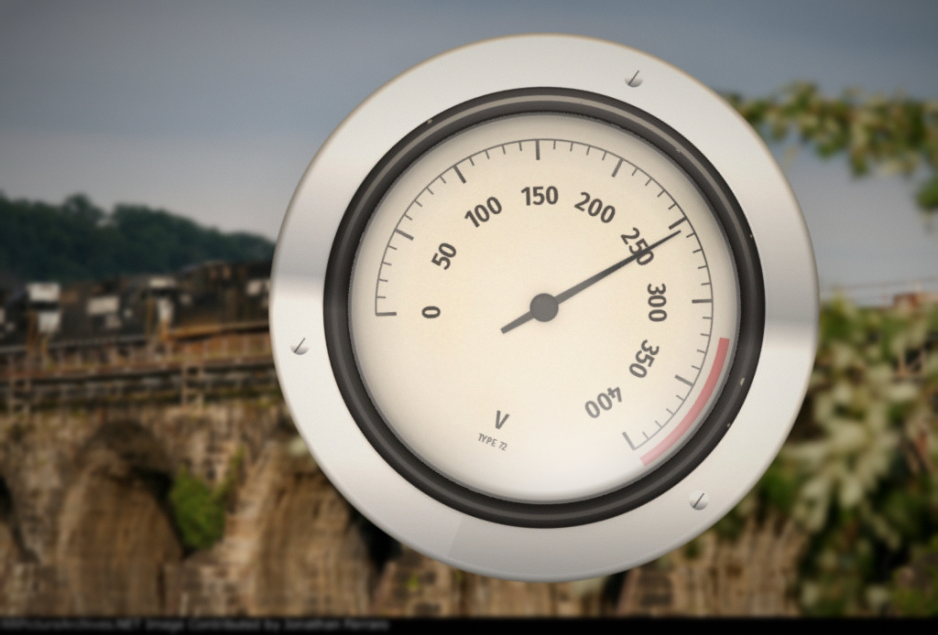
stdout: **255** V
